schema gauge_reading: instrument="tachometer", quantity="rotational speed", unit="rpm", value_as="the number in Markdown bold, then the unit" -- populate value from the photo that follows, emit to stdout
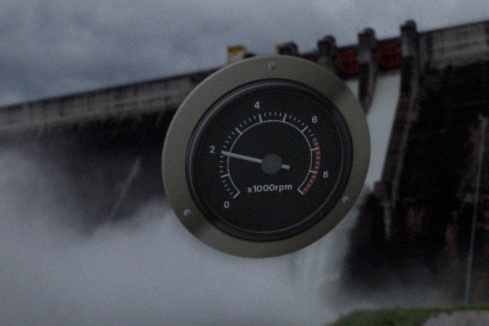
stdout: **2000** rpm
